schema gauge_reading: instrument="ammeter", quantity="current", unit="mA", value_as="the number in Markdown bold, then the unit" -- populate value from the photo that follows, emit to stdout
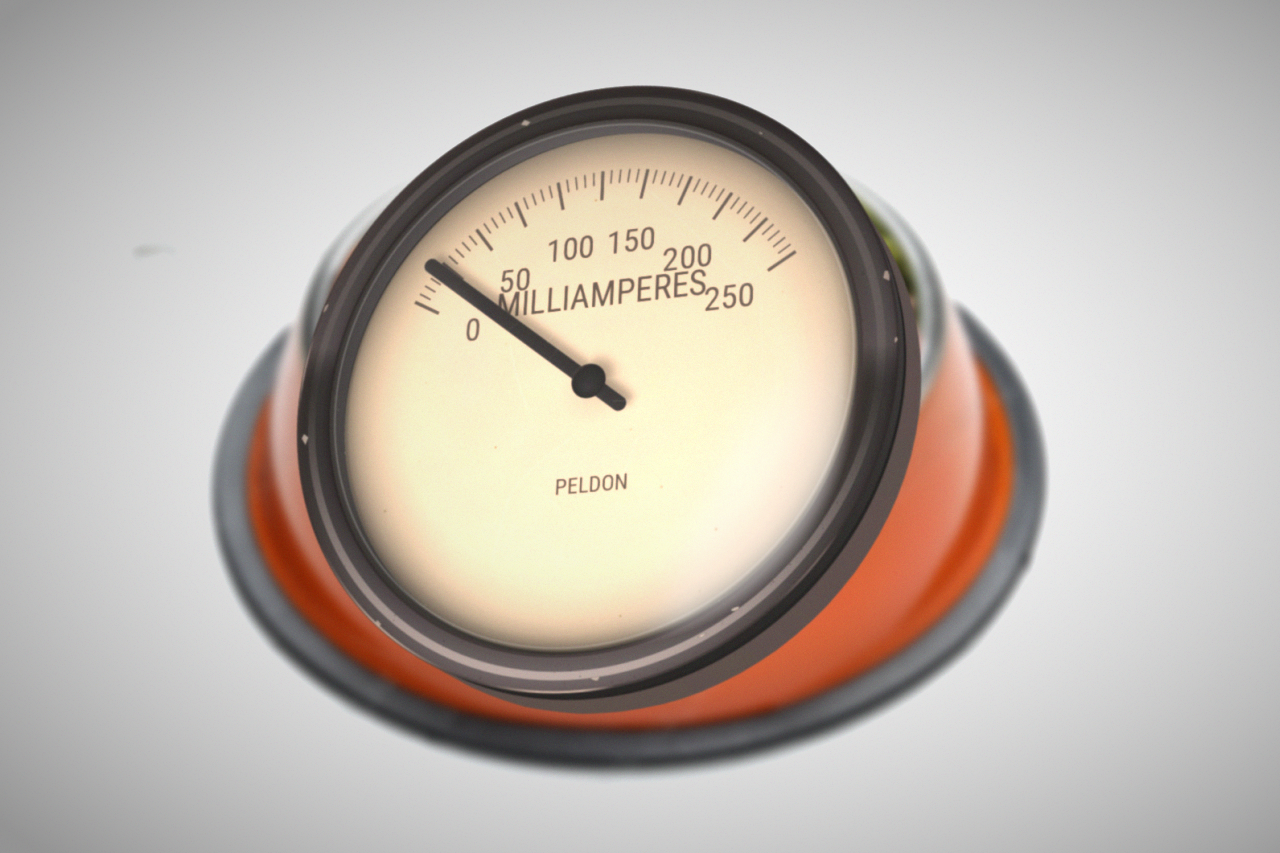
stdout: **20** mA
